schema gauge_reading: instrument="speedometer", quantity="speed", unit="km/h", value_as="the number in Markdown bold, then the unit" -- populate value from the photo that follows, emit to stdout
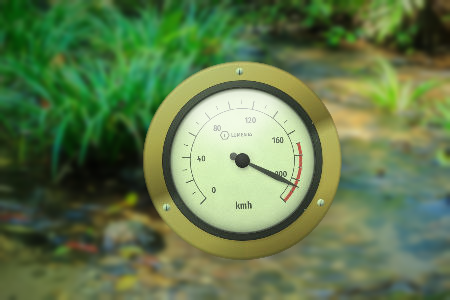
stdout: **205** km/h
